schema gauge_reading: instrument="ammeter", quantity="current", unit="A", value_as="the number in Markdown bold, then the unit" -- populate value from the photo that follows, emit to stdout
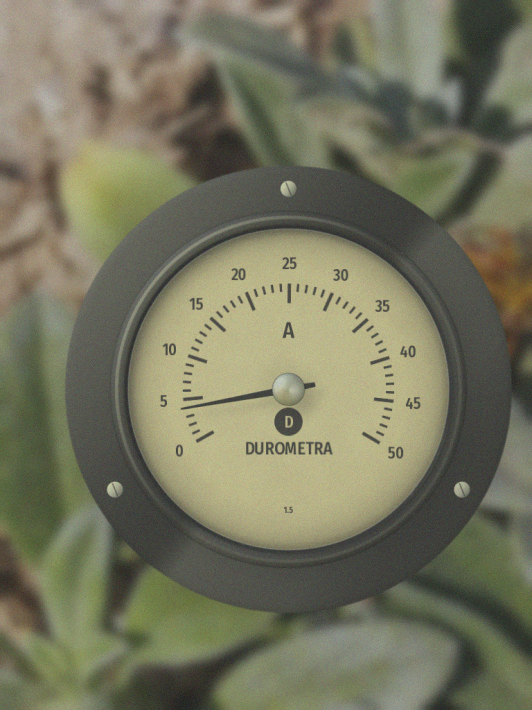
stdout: **4** A
